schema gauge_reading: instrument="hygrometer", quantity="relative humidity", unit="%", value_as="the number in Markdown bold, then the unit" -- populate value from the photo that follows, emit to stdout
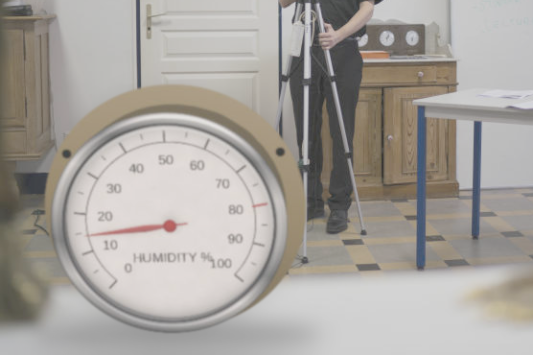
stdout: **15** %
